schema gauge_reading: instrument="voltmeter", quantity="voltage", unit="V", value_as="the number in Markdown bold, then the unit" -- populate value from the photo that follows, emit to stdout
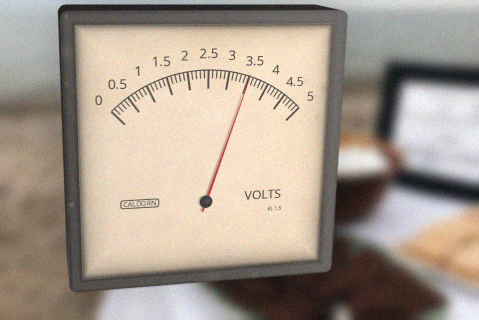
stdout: **3.5** V
